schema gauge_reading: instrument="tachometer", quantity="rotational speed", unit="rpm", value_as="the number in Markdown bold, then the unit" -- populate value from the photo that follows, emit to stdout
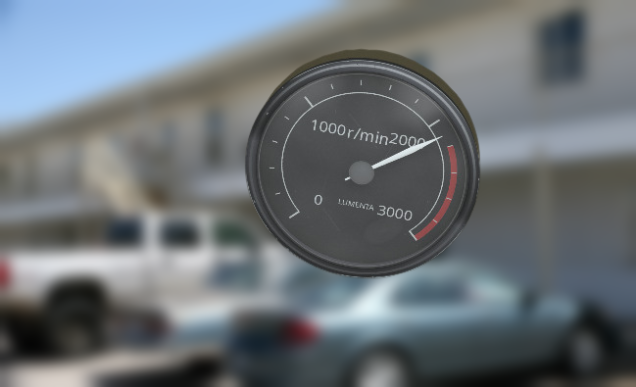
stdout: **2100** rpm
